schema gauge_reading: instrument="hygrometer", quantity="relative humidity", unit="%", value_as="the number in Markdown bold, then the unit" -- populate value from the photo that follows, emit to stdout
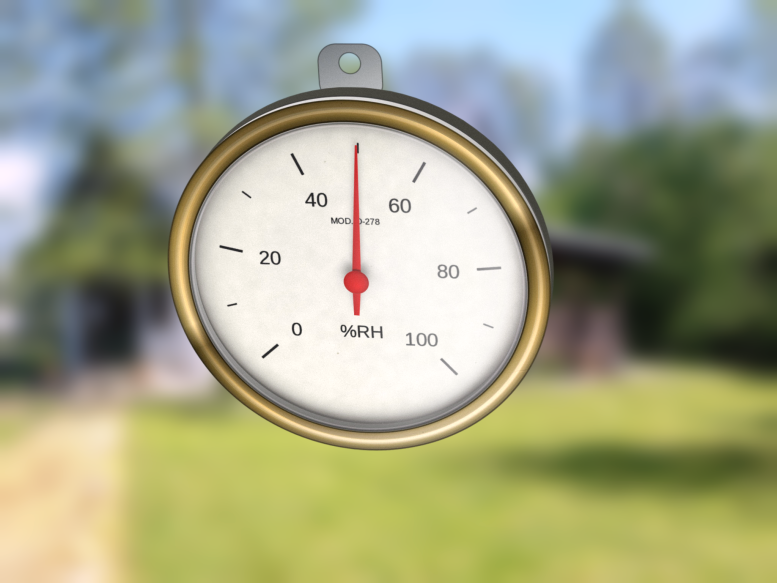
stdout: **50** %
